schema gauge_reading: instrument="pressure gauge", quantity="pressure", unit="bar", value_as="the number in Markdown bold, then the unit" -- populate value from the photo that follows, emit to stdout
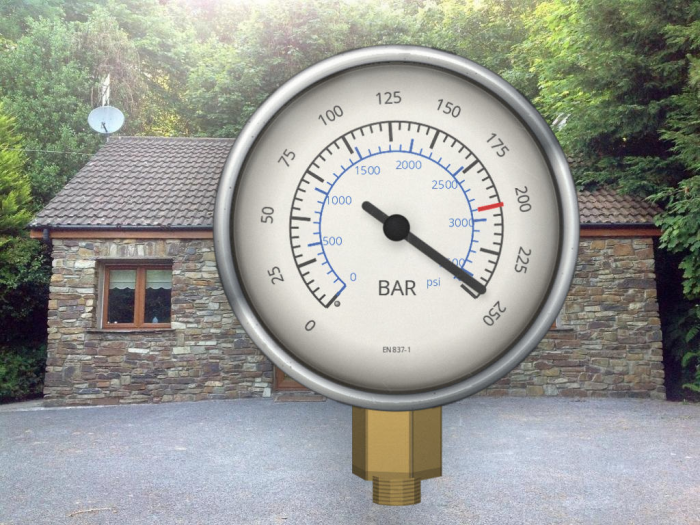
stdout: **245** bar
